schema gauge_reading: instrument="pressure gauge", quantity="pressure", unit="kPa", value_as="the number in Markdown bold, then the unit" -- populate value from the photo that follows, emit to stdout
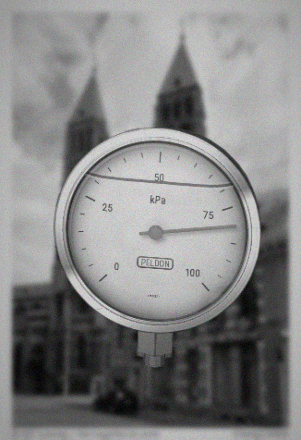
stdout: **80** kPa
